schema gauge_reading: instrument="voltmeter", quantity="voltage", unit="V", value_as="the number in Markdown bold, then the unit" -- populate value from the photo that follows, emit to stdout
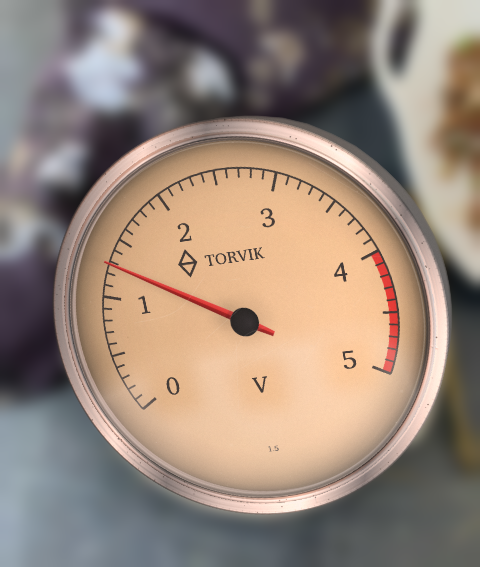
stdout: **1.3** V
